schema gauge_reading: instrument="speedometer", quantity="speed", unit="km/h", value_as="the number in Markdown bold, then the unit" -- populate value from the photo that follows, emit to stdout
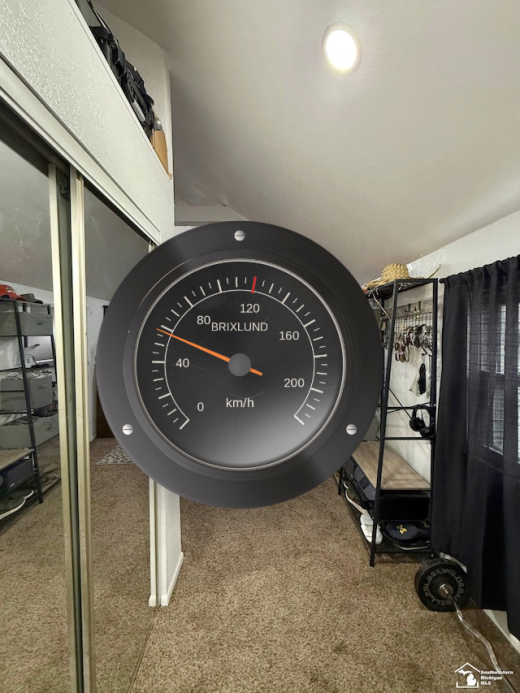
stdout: **57.5** km/h
